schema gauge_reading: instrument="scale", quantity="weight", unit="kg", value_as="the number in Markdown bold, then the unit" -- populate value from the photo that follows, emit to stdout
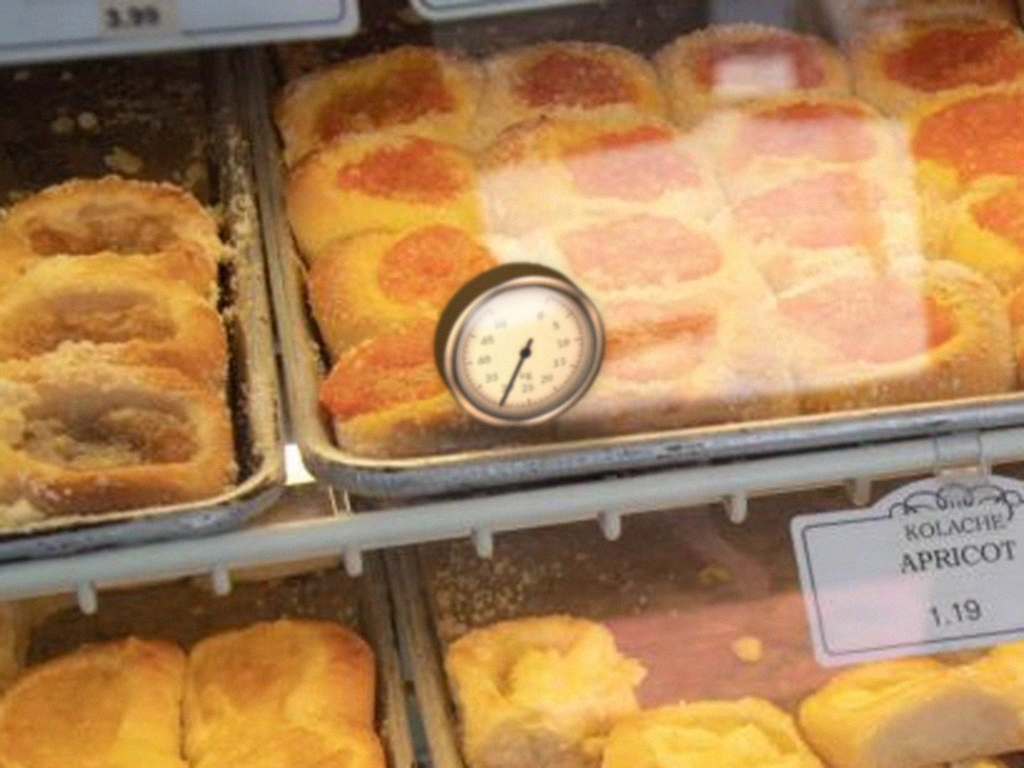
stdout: **30** kg
